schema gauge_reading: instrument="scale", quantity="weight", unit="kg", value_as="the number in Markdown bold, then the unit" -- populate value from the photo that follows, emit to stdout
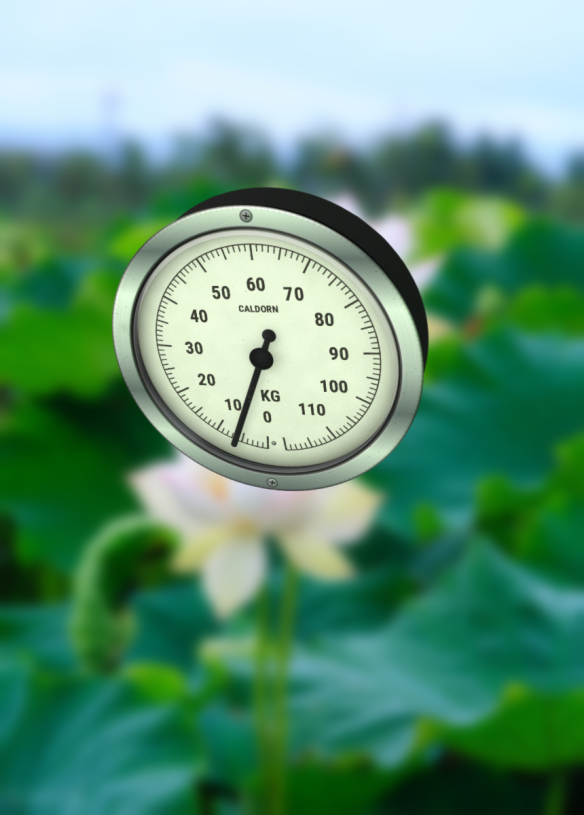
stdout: **6** kg
